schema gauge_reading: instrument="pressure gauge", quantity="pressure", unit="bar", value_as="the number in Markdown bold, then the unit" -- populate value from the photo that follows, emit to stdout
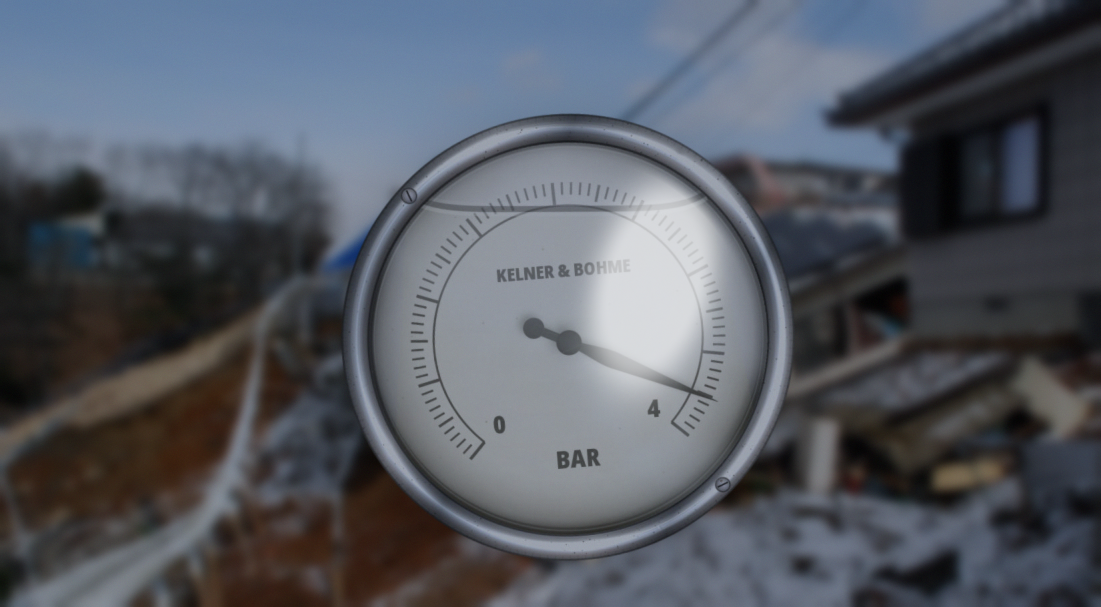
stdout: **3.75** bar
